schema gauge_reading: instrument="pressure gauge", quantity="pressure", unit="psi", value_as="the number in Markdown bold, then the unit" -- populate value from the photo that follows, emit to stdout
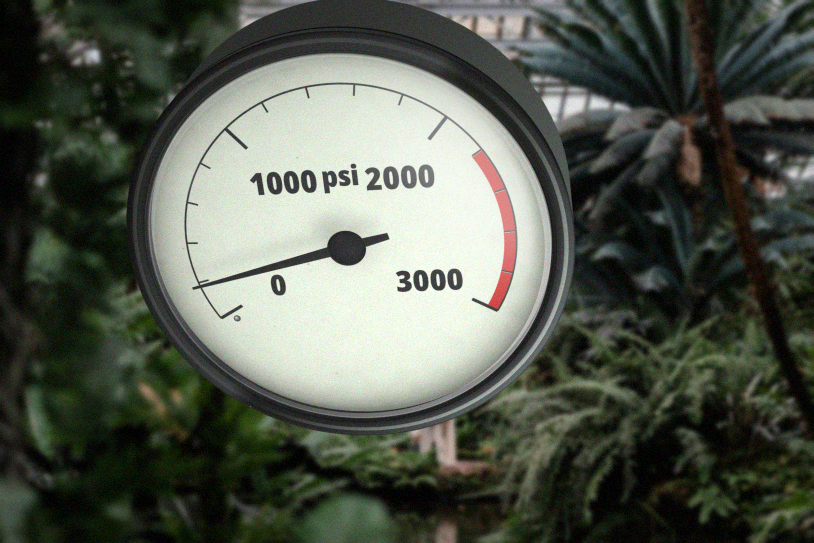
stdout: **200** psi
